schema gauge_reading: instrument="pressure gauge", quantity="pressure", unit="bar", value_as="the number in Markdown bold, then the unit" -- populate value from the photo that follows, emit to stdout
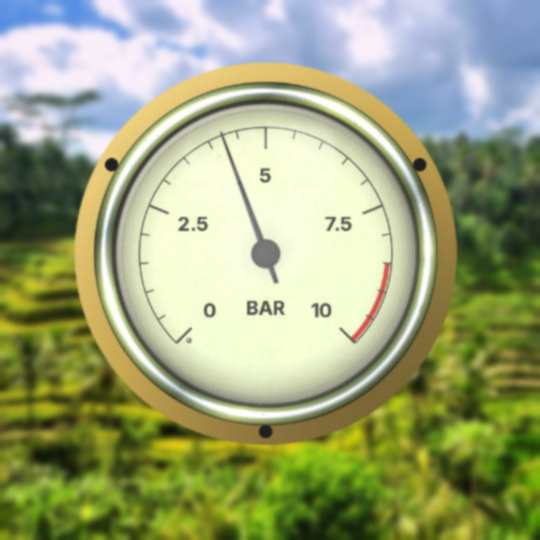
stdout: **4.25** bar
